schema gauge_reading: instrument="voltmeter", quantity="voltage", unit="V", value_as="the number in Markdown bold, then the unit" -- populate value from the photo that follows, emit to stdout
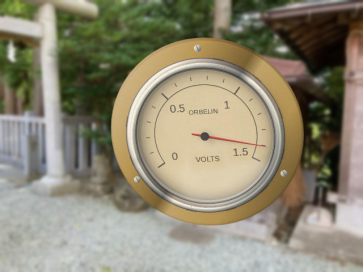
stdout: **1.4** V
